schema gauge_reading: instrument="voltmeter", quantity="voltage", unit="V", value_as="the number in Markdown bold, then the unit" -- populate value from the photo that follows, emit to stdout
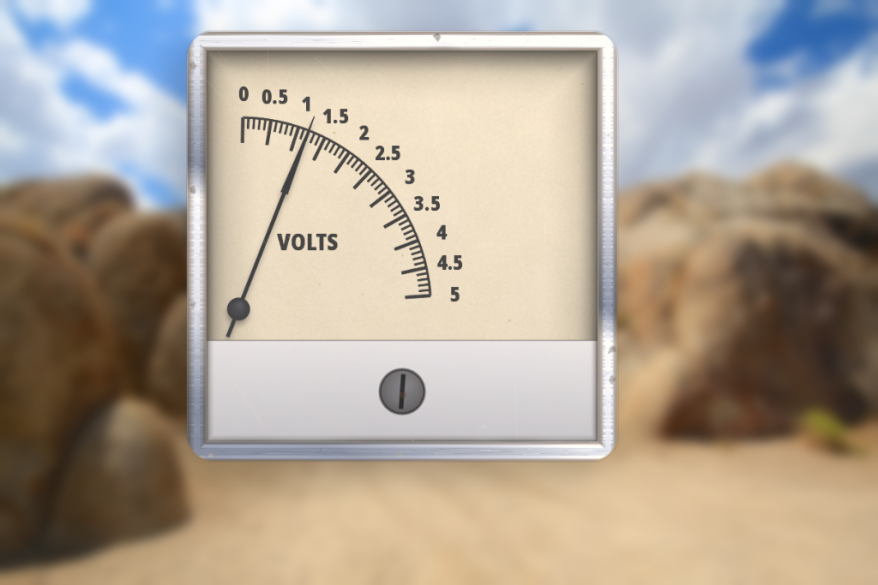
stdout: **1.2** V
